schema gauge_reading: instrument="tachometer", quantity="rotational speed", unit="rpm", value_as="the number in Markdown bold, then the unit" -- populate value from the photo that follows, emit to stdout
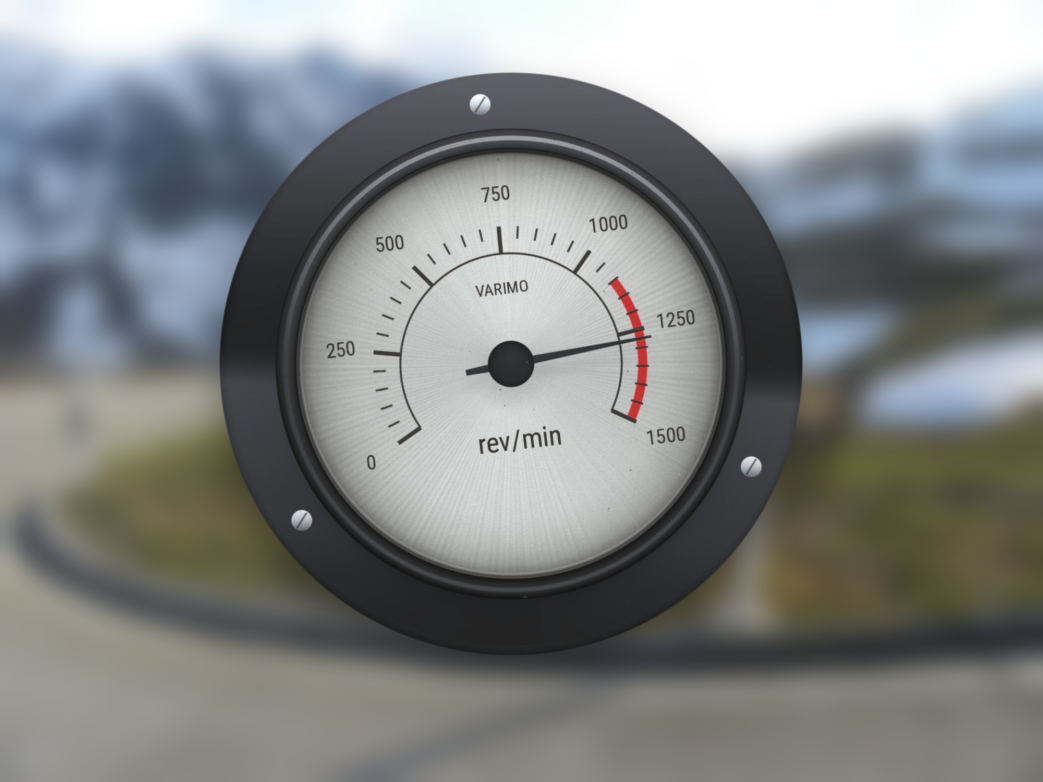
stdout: **1275** rpm
